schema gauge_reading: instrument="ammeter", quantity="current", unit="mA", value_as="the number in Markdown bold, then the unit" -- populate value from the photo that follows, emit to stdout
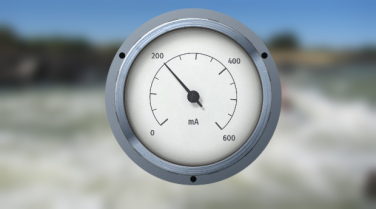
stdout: **200** mA
